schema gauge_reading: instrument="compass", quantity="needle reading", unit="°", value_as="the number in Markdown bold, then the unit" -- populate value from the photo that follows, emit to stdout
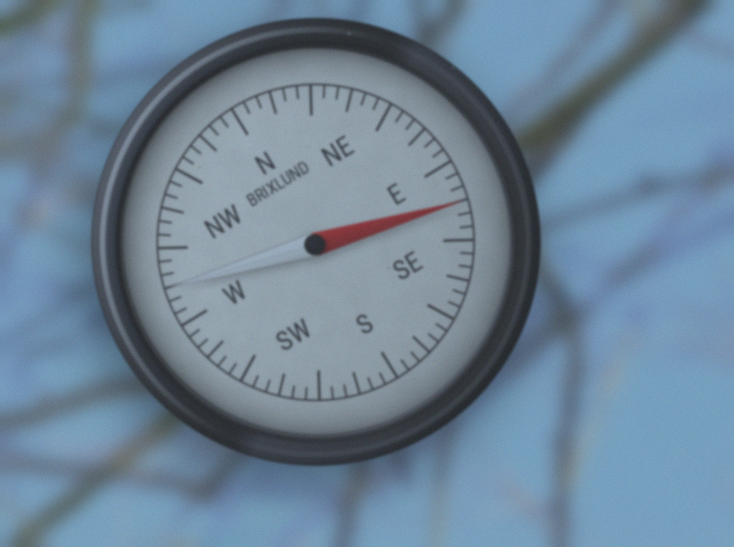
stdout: **105** °
